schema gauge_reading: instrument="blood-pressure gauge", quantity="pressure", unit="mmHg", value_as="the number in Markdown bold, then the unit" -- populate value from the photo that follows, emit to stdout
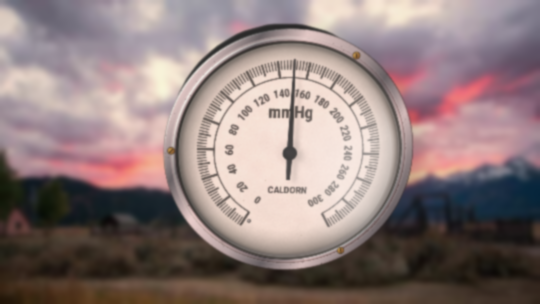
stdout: **150** mmHg
